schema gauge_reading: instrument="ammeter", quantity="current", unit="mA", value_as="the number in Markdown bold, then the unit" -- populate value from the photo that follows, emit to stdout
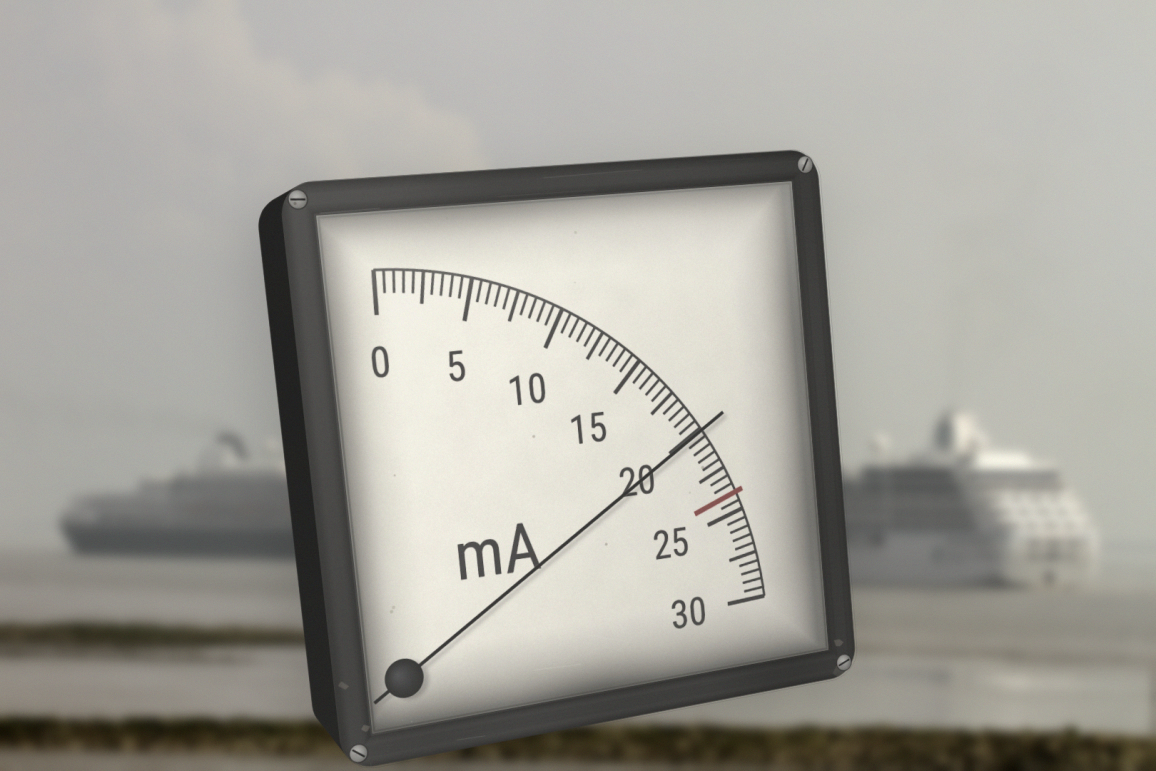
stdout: **20** mA
